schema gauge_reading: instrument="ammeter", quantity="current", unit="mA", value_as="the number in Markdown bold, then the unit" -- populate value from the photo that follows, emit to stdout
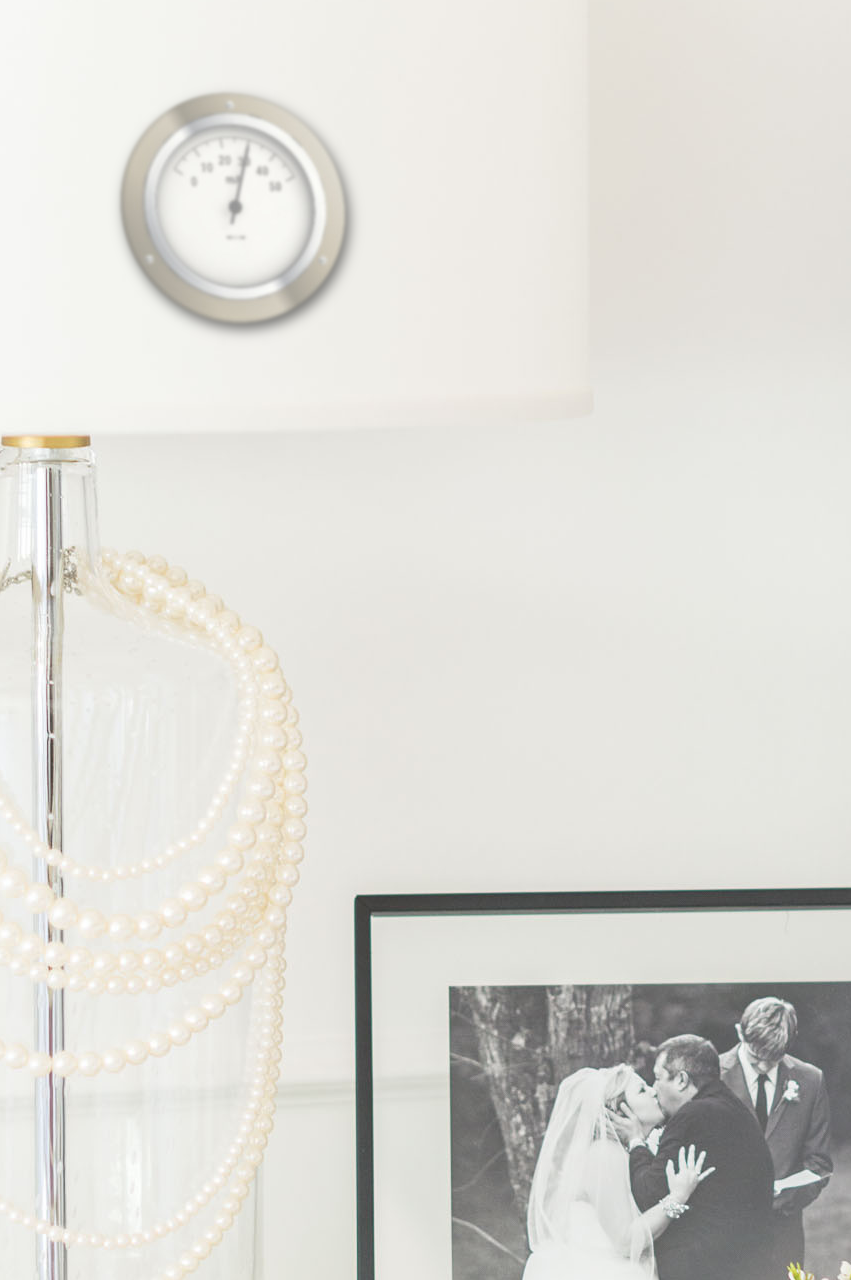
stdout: **30** mA
